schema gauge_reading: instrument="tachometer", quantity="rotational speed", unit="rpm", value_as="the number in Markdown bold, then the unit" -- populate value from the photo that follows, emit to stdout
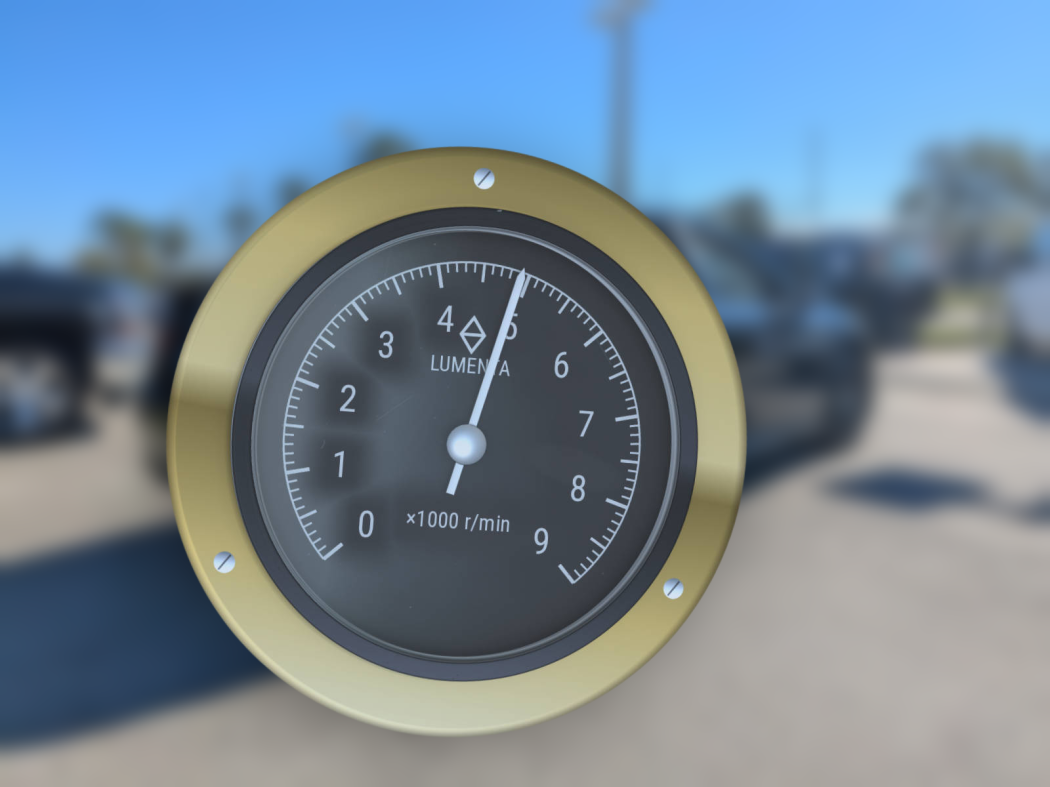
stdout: **4900** rpm
